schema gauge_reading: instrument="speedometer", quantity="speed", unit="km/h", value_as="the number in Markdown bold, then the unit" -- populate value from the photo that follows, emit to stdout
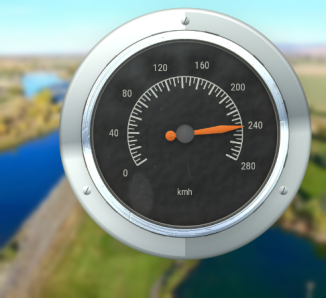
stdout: **240** km/h
